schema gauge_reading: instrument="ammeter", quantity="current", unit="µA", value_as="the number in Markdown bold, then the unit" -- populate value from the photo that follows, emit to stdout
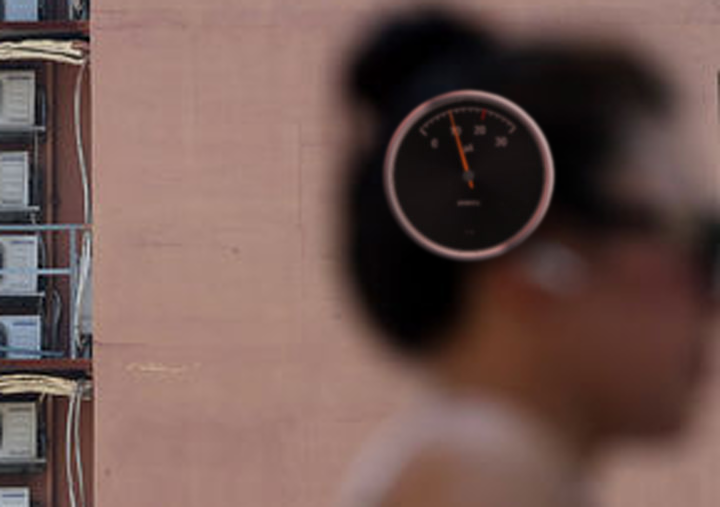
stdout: **10** µA
